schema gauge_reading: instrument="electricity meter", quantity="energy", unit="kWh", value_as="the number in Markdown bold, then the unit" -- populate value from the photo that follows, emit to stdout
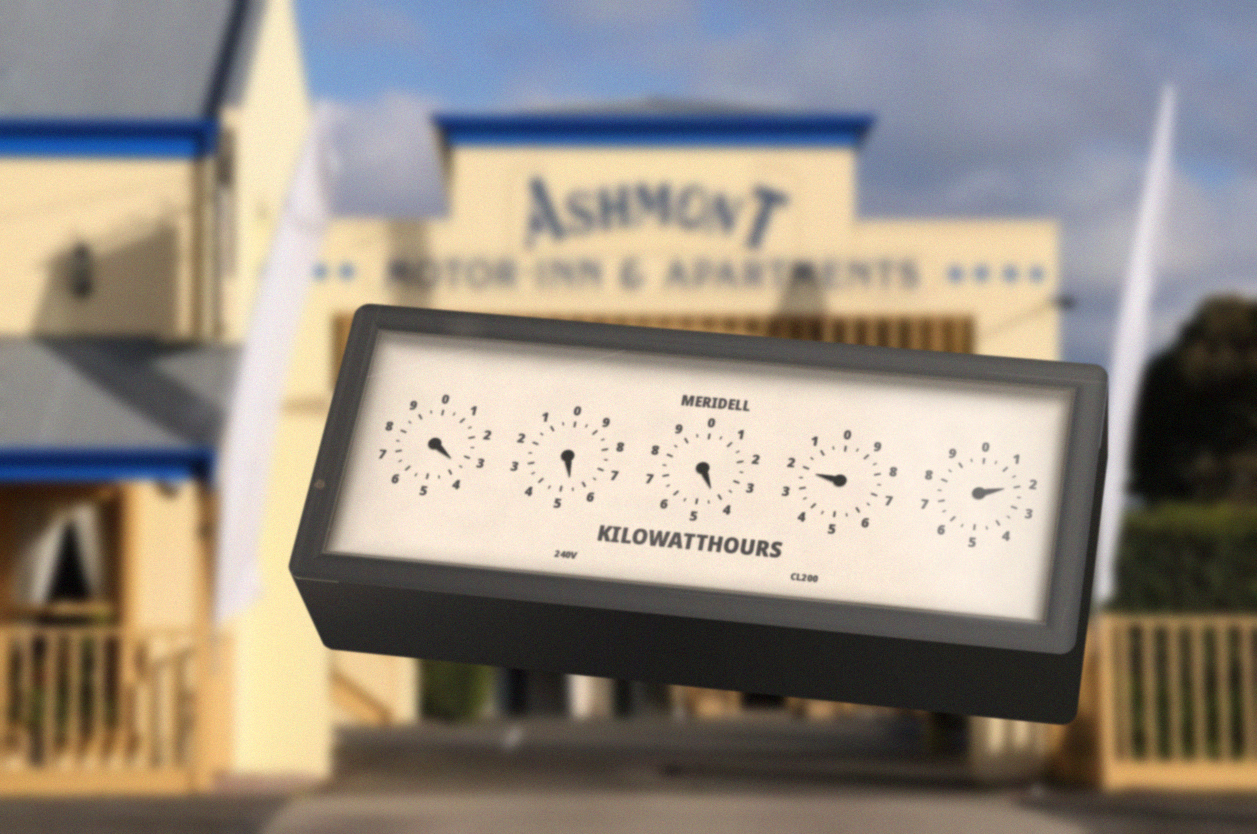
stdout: **35422** kWh
